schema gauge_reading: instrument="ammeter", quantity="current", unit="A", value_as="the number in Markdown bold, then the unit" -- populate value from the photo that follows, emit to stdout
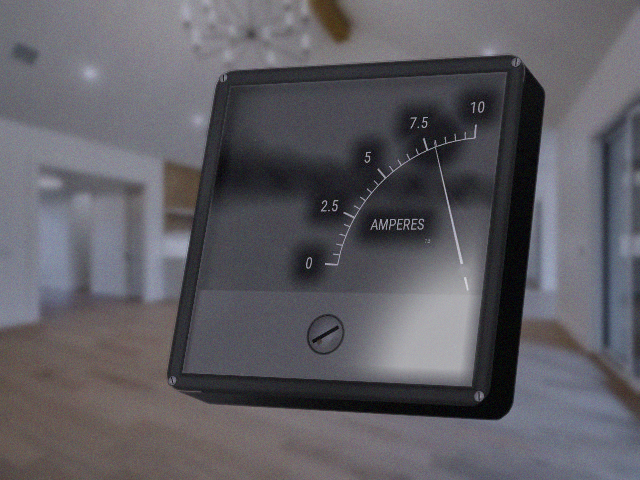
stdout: **8** A
